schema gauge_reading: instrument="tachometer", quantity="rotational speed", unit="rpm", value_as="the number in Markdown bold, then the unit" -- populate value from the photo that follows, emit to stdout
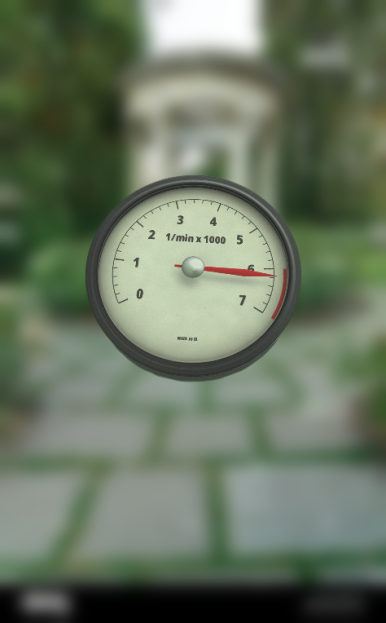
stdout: **6200** rpm
